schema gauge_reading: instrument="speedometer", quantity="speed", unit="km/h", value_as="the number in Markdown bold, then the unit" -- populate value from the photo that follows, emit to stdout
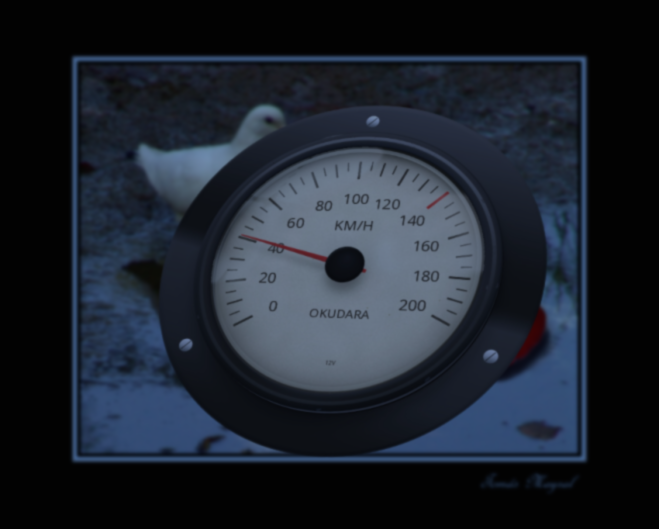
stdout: **40** km/h
